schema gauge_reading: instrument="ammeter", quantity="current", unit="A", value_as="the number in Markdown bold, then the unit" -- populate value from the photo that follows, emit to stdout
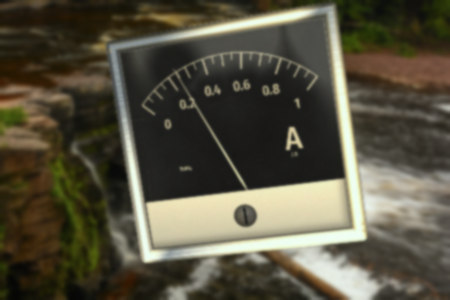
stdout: **0.25** A
